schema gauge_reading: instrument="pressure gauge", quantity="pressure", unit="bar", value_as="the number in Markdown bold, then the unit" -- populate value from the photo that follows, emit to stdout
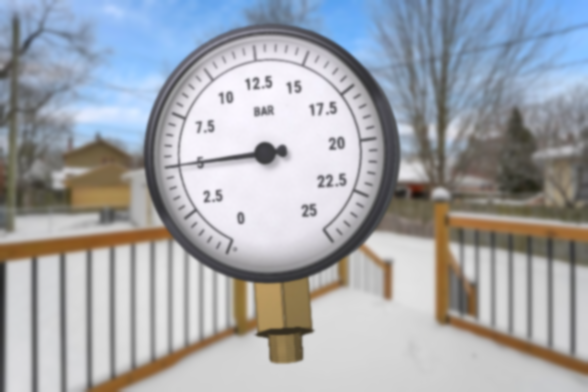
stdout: **5** bar
